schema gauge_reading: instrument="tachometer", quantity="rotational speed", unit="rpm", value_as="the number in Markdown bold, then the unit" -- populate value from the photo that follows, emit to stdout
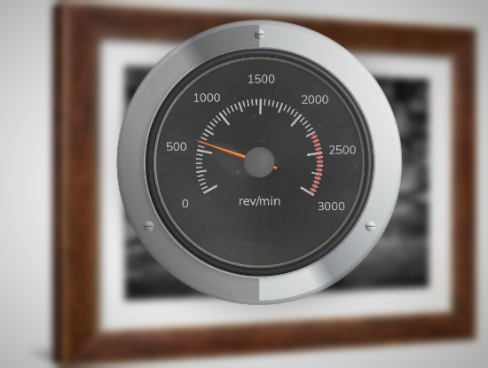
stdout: **600** rpm
